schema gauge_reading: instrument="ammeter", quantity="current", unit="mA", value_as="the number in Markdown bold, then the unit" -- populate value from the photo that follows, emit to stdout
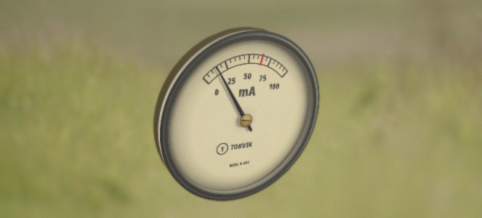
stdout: **15** mA
